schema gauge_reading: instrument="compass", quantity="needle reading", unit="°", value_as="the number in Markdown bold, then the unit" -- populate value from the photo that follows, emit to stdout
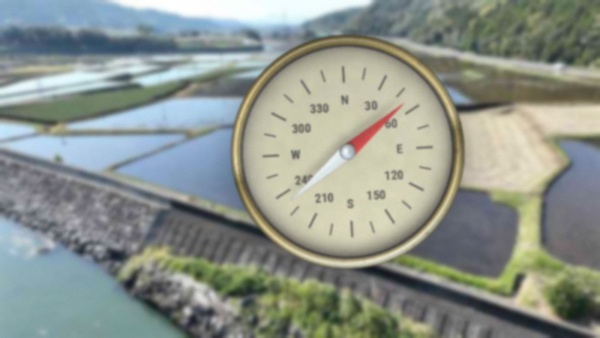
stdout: **52.5** °
